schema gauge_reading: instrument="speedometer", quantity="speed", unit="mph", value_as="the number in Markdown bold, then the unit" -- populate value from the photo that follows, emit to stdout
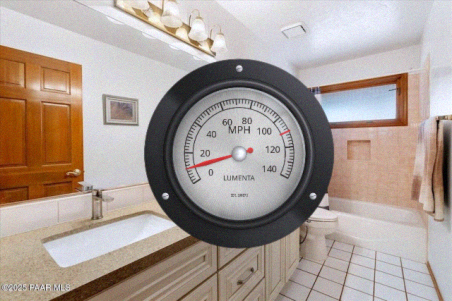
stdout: **10** mph
